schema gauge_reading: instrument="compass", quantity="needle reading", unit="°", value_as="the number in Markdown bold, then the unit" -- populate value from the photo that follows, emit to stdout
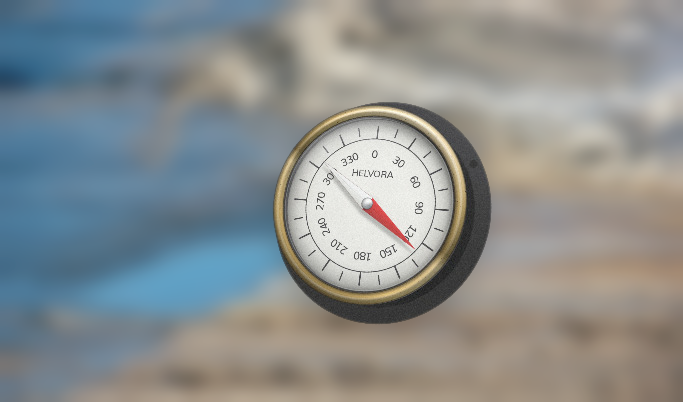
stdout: **127.5** °
